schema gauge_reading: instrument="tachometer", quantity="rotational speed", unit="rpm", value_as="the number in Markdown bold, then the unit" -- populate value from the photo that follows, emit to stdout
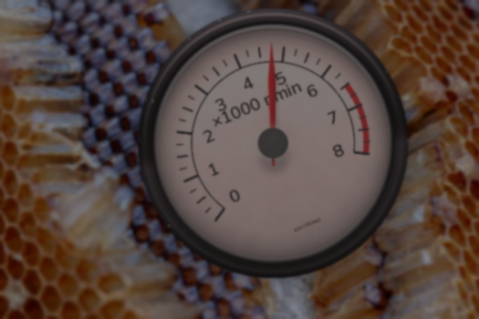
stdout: **4750** rpm
